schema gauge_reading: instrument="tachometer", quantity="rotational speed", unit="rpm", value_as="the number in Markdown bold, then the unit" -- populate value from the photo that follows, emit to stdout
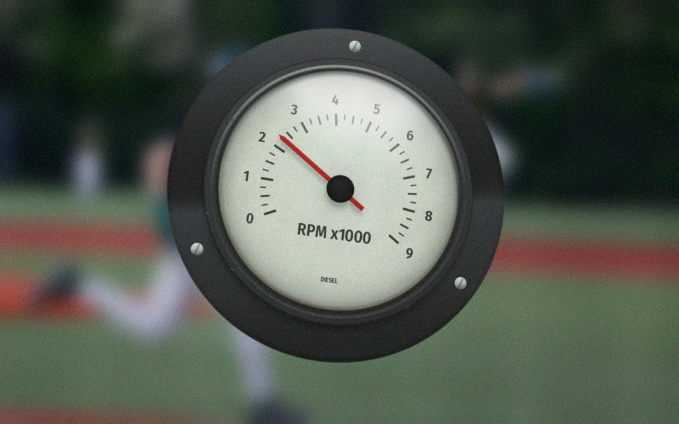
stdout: **2250** rpm
